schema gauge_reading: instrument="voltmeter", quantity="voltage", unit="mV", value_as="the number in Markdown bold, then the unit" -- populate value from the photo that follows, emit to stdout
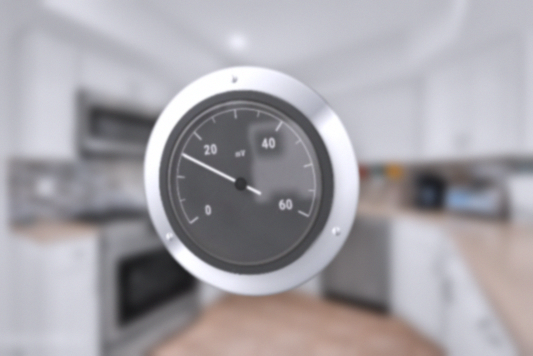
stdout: **15** mV
